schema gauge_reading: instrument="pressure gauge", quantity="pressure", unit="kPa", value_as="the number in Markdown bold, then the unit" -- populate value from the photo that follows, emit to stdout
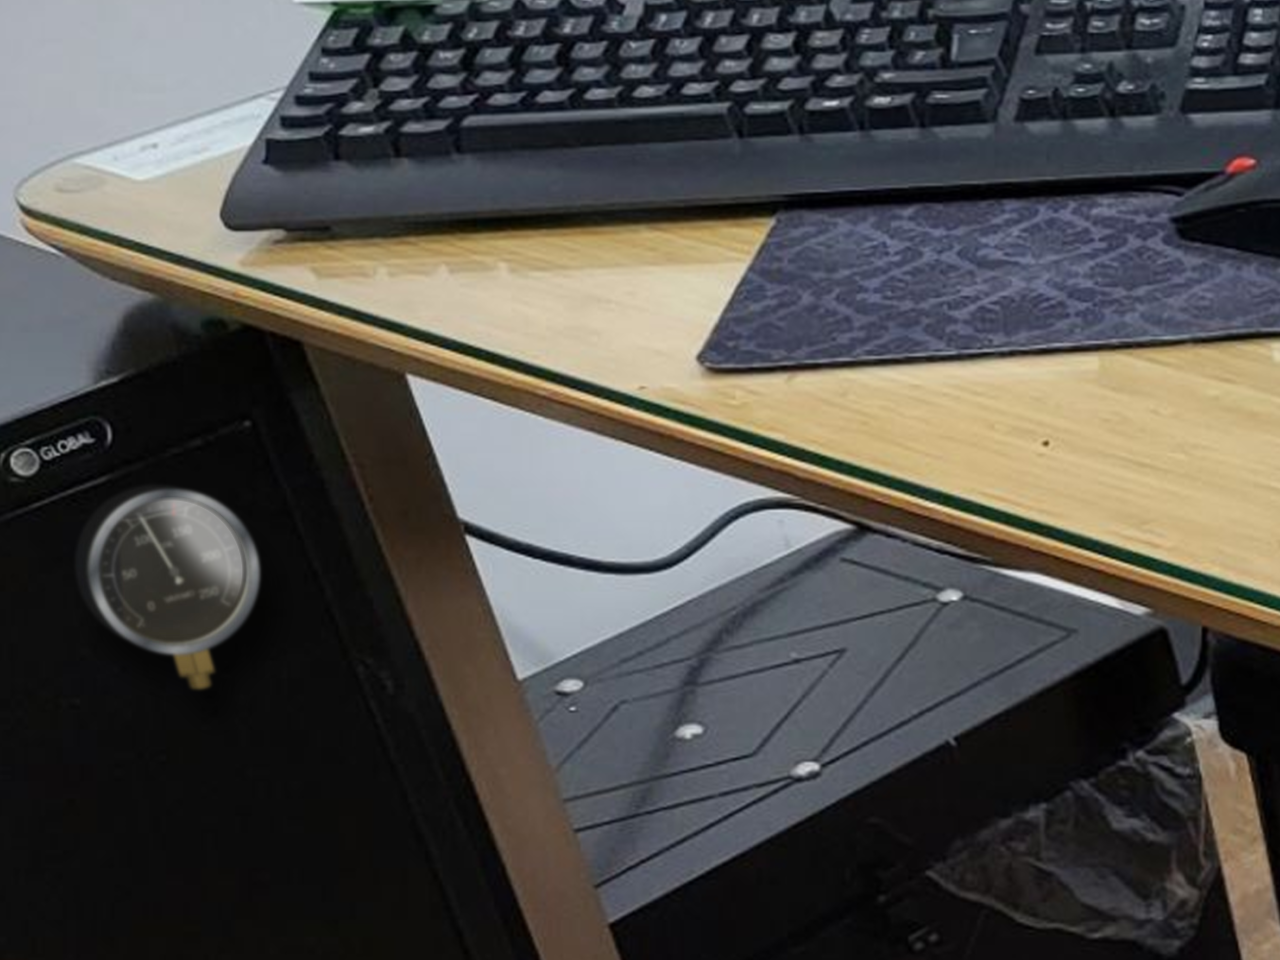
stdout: **110** kPa
